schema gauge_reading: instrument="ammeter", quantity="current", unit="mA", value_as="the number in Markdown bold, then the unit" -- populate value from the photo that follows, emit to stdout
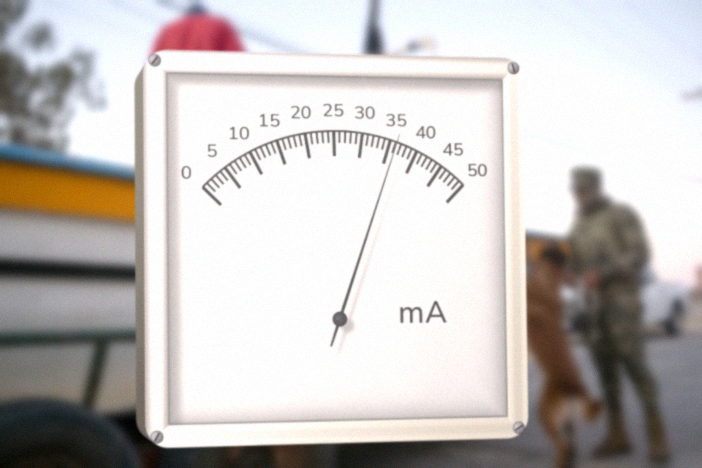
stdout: **36** mA
